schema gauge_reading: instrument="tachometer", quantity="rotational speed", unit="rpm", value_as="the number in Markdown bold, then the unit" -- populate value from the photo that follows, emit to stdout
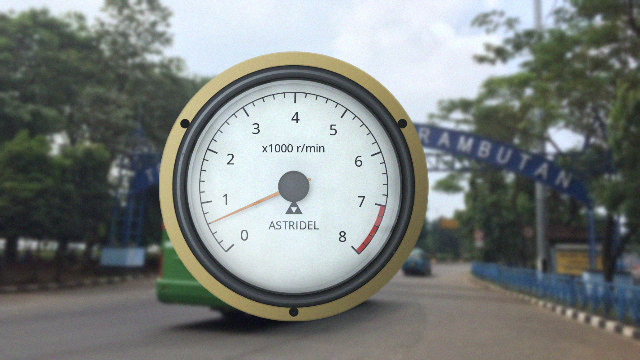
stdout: **600** rpm
